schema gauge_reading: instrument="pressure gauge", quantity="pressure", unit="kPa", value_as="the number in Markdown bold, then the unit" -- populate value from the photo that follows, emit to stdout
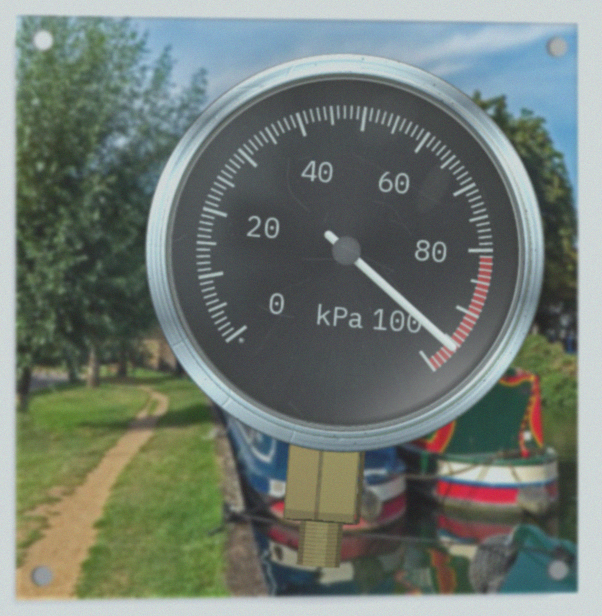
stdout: **96** kPa
